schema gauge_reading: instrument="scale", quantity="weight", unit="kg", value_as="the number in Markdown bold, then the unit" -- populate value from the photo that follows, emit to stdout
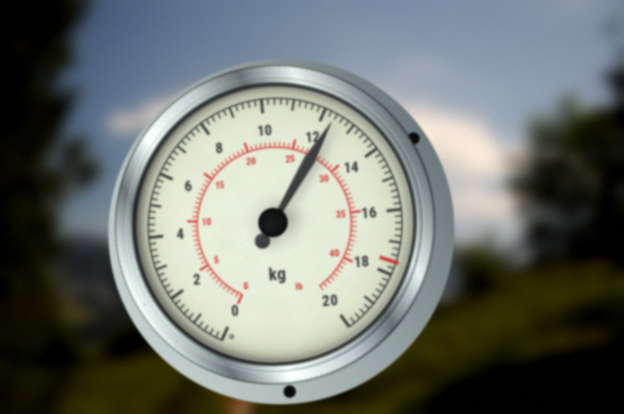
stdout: **12.4** kg
